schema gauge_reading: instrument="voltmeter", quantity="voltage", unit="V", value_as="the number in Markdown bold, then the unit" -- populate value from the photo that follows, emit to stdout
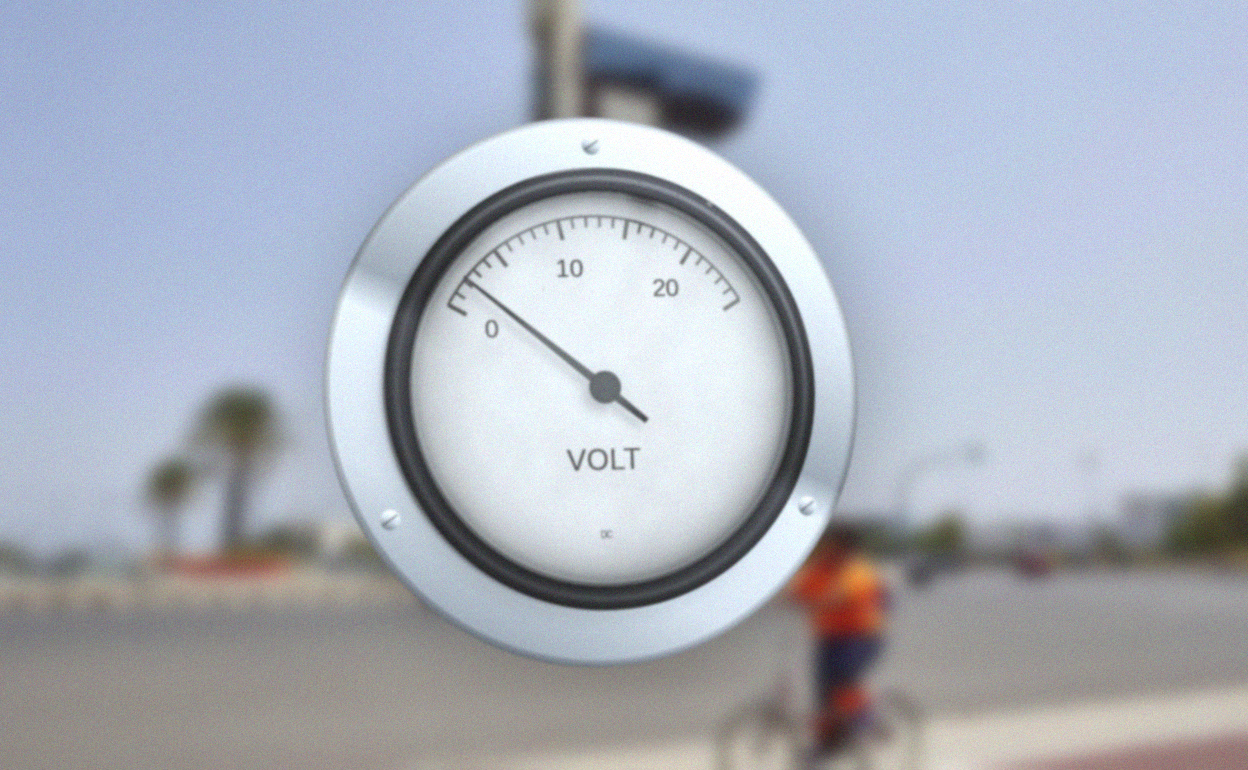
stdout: **2** V
